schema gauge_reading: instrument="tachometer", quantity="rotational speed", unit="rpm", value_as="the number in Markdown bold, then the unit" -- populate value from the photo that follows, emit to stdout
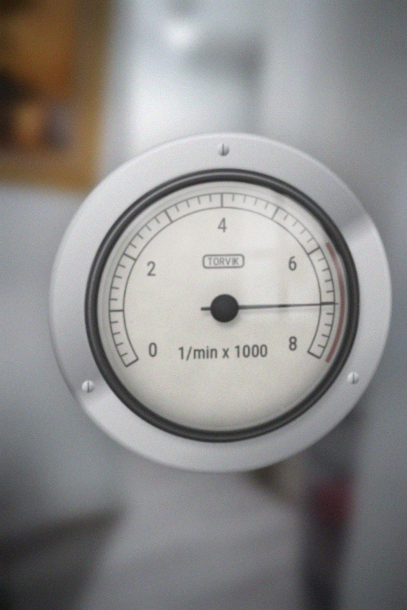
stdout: **7000** rpm
